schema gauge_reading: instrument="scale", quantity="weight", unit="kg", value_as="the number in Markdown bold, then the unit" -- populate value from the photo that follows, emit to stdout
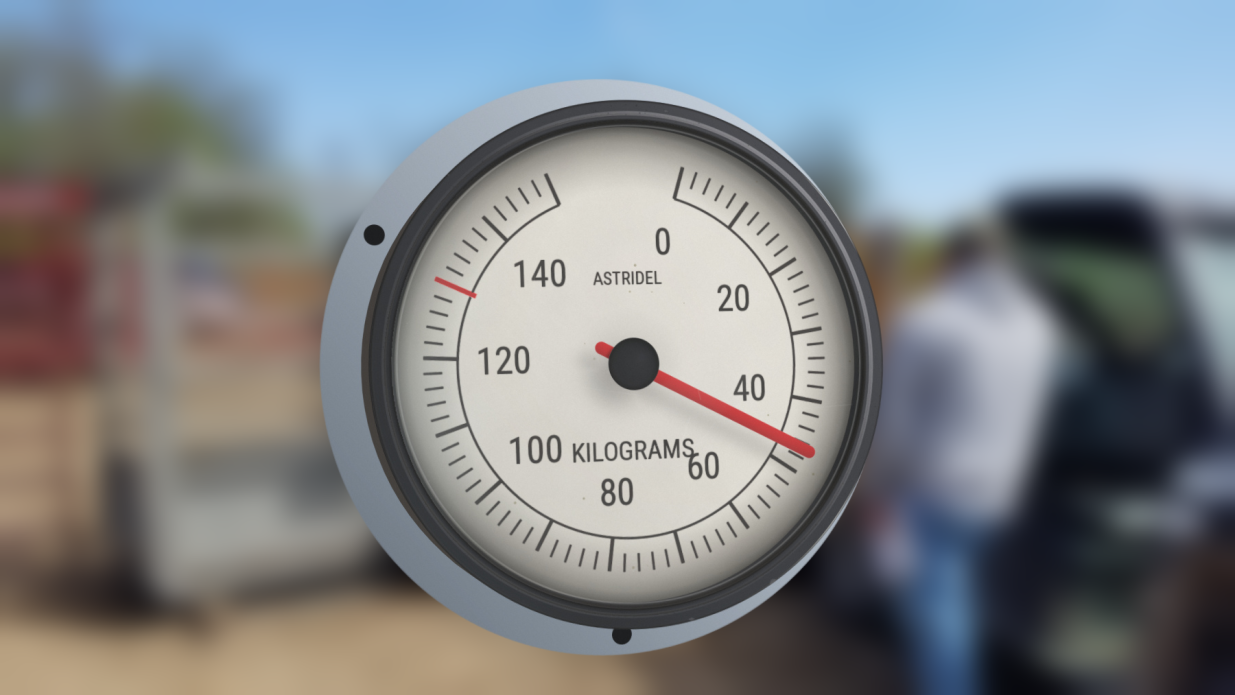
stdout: **47** kg
